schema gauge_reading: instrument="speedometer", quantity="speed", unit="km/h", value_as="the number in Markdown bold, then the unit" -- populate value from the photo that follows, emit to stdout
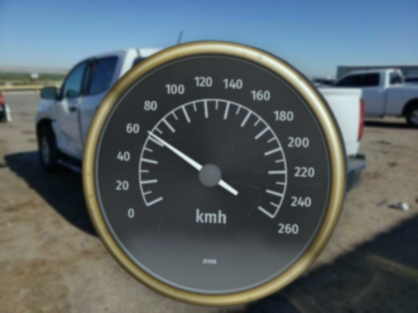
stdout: **65** km/h
